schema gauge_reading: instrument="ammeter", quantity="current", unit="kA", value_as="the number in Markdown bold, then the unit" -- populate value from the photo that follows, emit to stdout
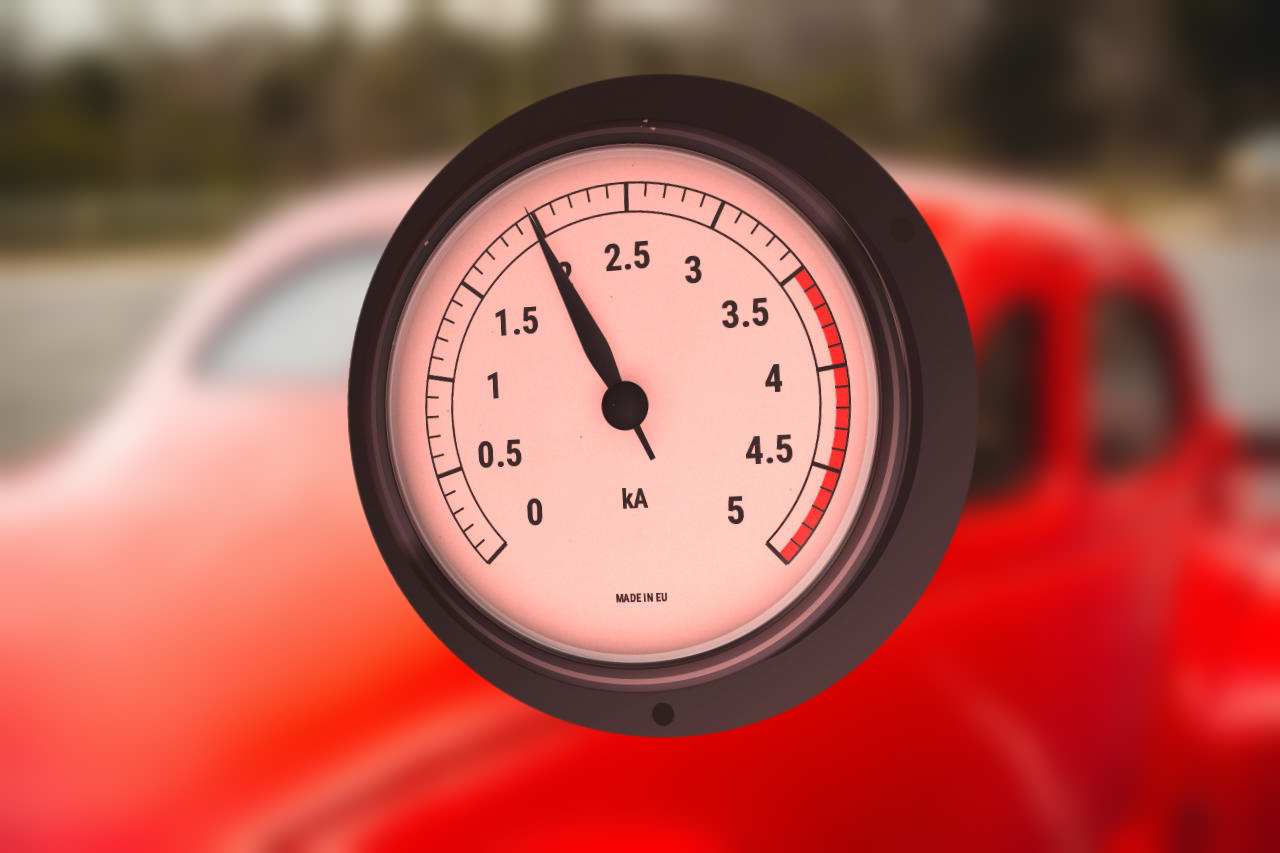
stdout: **2** kA
